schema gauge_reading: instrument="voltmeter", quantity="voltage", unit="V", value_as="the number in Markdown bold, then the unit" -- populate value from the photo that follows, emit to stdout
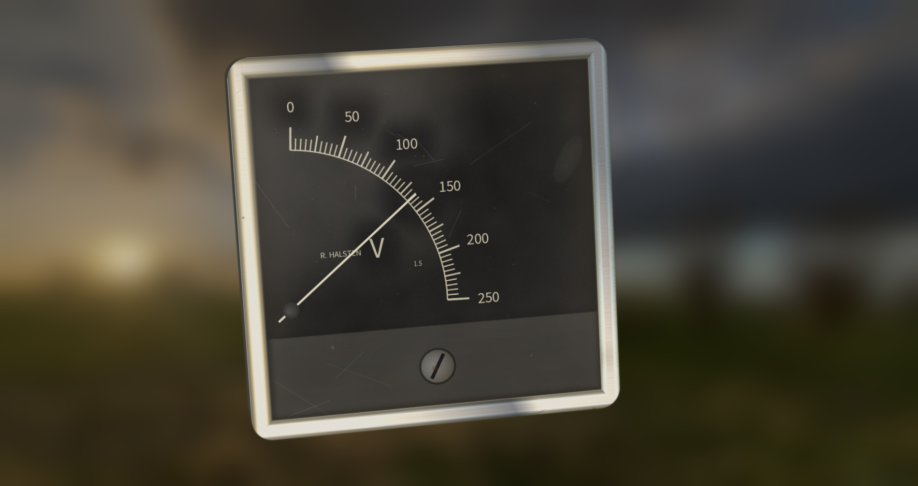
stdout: **135** V
